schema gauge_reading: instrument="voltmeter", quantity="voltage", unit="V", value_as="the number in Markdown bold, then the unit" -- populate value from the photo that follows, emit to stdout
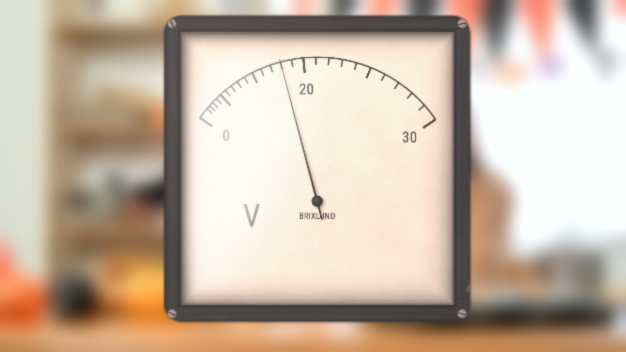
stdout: **18** V
